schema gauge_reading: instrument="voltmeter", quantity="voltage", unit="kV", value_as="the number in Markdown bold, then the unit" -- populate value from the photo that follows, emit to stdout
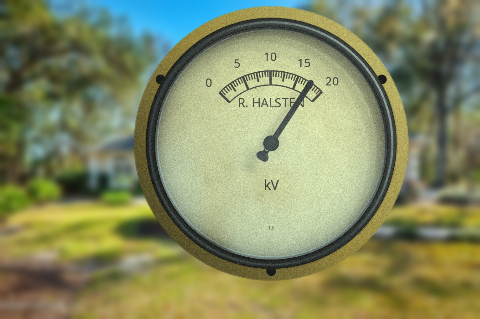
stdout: **17.5** kV
